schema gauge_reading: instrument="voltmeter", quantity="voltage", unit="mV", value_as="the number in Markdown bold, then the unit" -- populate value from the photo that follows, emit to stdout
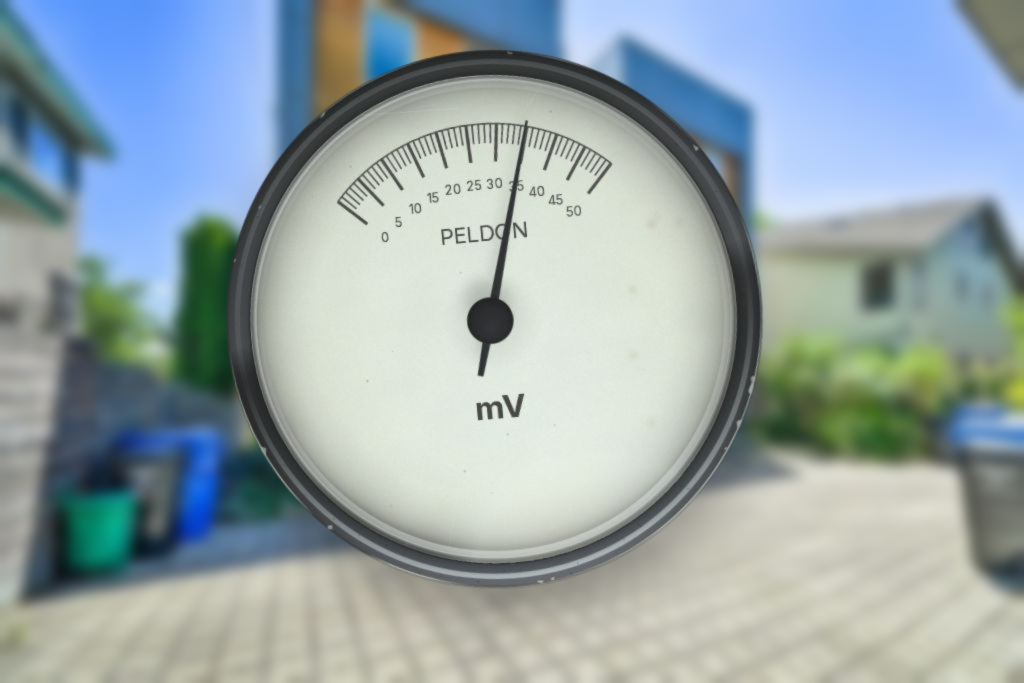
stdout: **35** mV
